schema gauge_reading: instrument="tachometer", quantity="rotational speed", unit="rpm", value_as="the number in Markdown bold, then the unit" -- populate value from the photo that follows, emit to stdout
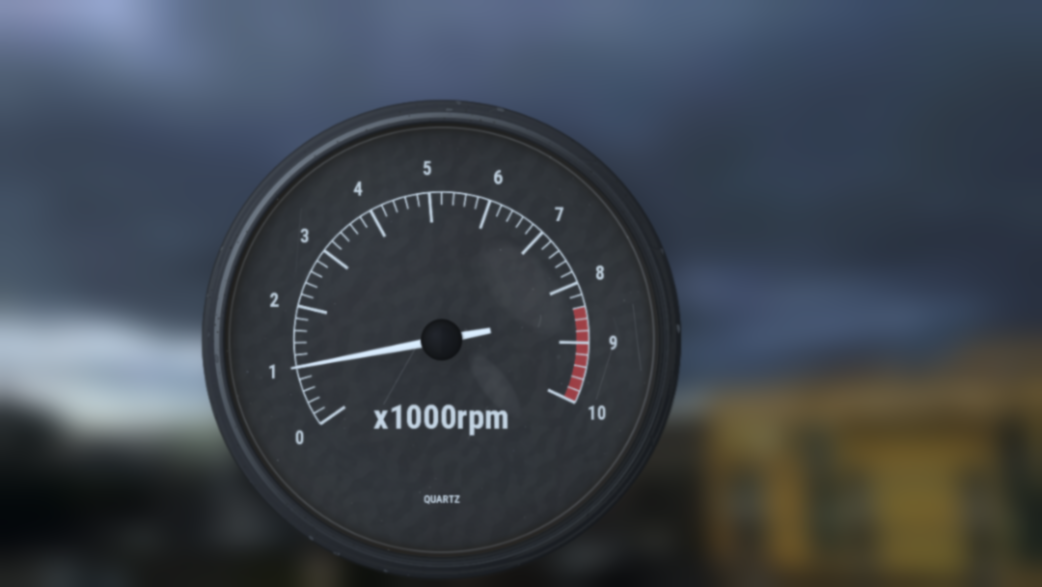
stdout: **1000** rpm
